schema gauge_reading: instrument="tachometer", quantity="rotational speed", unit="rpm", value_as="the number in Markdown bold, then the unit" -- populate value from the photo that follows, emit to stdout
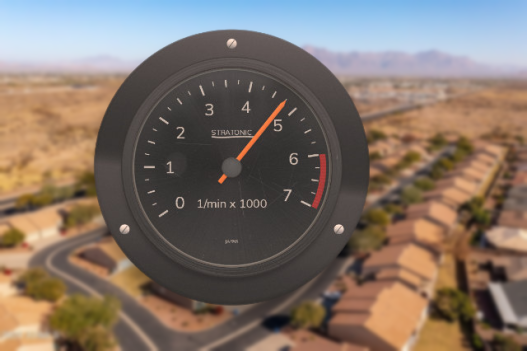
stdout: **4750** rpm
